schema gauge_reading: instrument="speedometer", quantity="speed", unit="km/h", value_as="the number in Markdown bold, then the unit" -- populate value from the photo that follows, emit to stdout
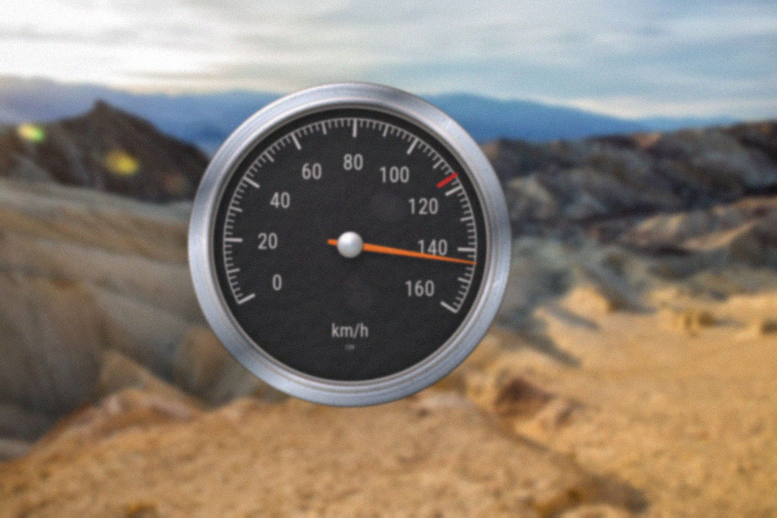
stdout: **144** km/h
